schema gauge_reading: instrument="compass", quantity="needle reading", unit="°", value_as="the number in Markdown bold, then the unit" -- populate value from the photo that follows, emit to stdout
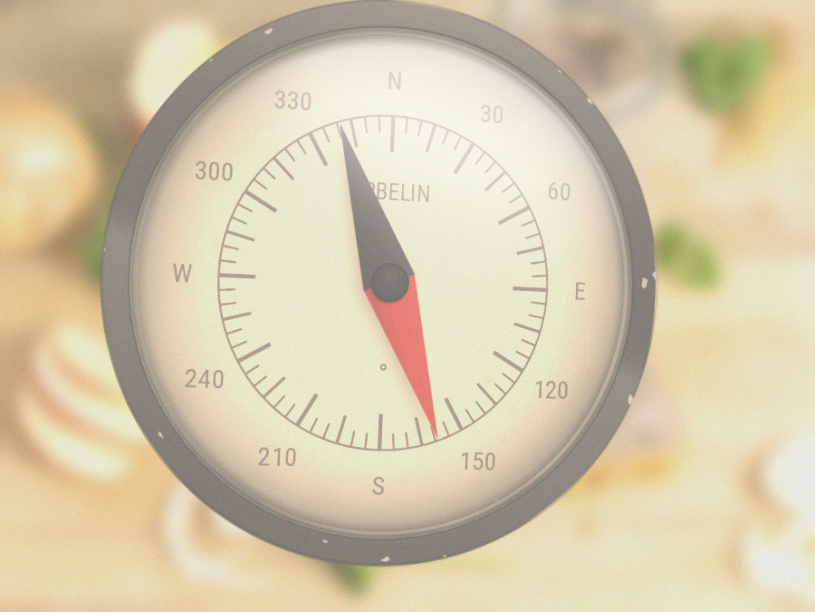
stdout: **160** °
